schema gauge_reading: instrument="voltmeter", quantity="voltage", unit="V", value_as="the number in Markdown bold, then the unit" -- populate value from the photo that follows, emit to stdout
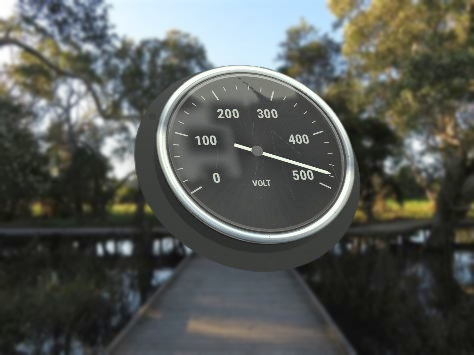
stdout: **480** V
